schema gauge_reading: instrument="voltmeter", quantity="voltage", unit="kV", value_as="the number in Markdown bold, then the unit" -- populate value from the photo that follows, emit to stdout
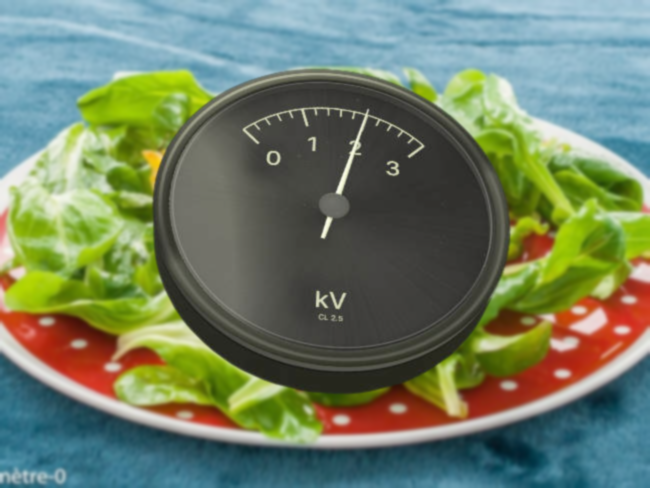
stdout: **2** kV
